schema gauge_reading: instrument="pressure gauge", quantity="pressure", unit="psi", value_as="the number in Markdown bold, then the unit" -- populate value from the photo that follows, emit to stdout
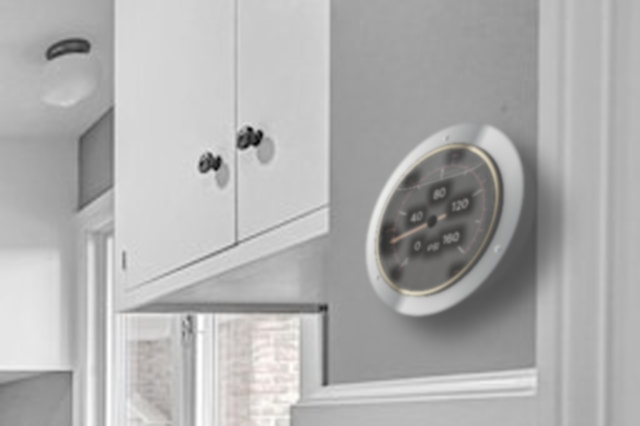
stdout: **20** psi
